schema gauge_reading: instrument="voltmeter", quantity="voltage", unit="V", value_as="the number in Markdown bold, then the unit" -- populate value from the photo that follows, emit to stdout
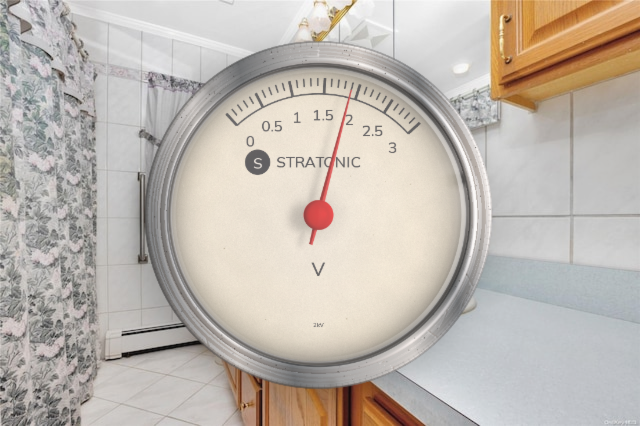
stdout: **1.9** V
